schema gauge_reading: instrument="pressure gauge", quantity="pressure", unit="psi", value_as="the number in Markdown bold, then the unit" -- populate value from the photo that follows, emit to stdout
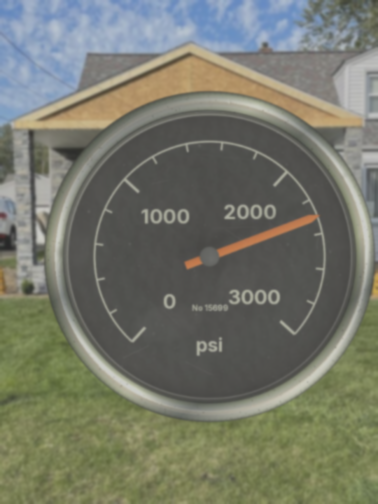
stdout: **2300** psi
